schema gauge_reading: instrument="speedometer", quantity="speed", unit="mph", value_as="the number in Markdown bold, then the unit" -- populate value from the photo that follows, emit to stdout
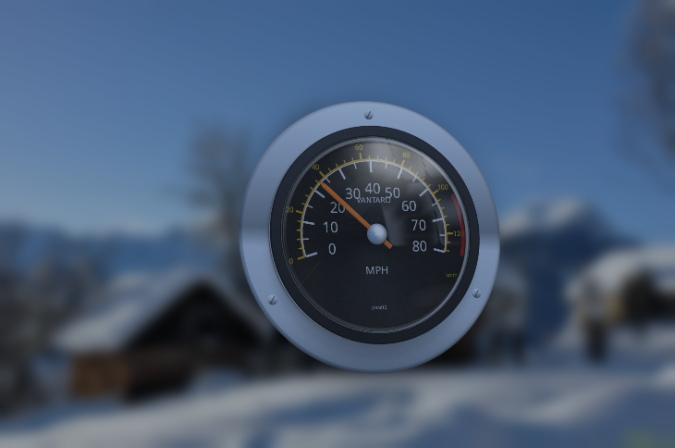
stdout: **22.5** mph
